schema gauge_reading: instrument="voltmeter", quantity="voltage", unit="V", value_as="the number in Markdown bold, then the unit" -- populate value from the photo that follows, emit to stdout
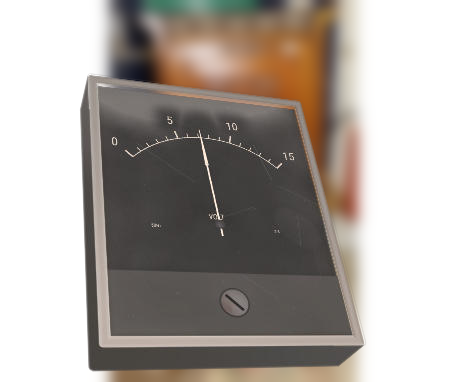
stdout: **7** V
